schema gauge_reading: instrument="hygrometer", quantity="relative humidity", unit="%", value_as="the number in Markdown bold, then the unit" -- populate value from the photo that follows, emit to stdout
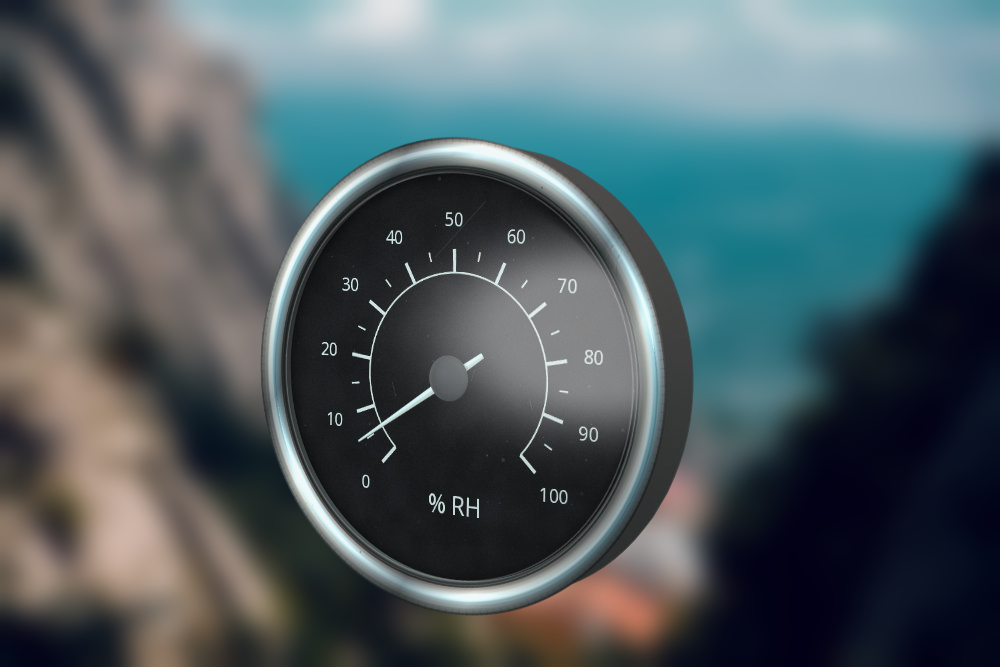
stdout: **5** %
